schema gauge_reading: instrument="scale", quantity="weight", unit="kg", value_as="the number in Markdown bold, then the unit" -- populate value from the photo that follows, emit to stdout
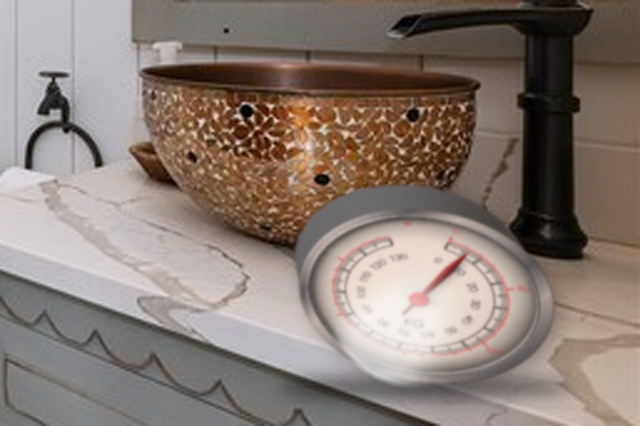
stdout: **5** kg
